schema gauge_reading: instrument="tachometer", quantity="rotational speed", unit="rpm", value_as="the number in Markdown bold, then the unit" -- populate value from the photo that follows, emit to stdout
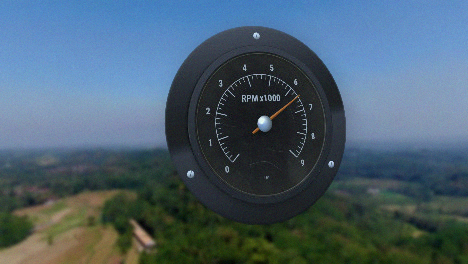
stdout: **6400** rpm
